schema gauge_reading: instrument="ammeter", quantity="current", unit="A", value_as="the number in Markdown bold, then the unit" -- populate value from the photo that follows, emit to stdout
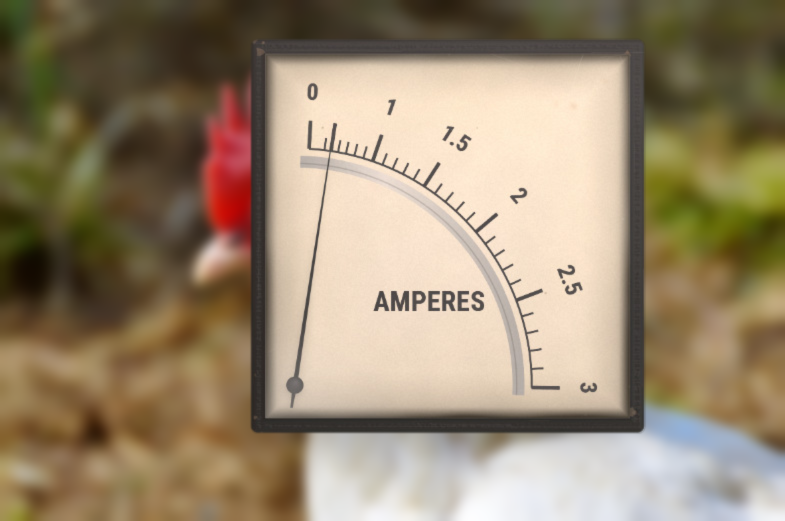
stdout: **0.5** A
